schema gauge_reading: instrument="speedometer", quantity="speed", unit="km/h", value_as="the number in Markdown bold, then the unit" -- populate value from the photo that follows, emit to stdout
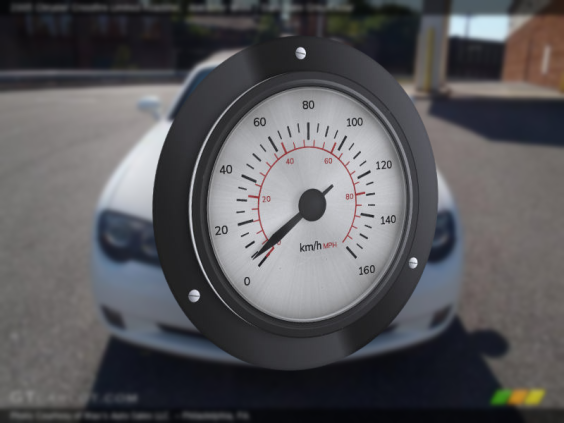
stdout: **5** km/h
